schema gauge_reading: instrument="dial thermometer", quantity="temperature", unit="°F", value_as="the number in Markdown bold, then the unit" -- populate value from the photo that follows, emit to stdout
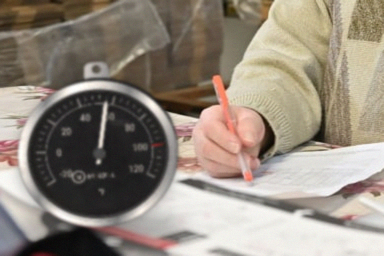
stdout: **56** °F
